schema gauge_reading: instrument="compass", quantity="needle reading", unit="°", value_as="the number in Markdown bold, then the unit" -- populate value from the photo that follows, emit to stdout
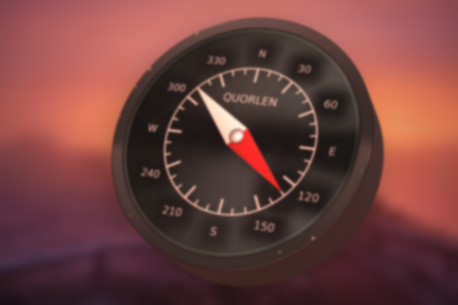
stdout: **130** °
